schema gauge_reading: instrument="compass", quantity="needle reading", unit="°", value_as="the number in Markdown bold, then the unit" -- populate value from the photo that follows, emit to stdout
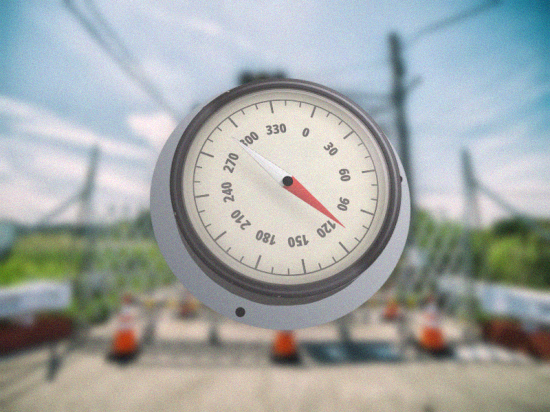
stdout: **110** °
